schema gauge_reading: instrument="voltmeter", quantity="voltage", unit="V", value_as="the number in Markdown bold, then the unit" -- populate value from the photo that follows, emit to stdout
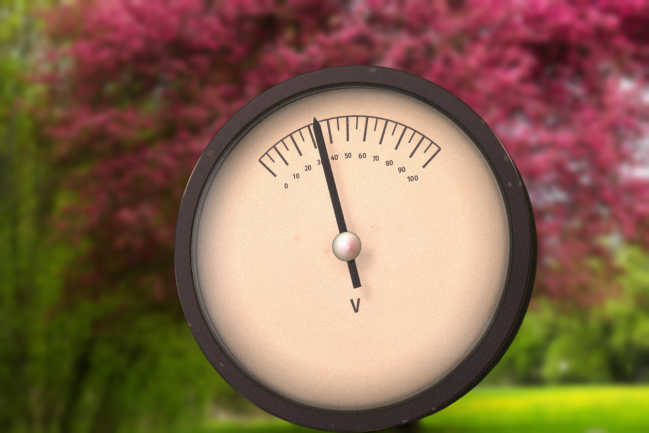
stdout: **35** V
